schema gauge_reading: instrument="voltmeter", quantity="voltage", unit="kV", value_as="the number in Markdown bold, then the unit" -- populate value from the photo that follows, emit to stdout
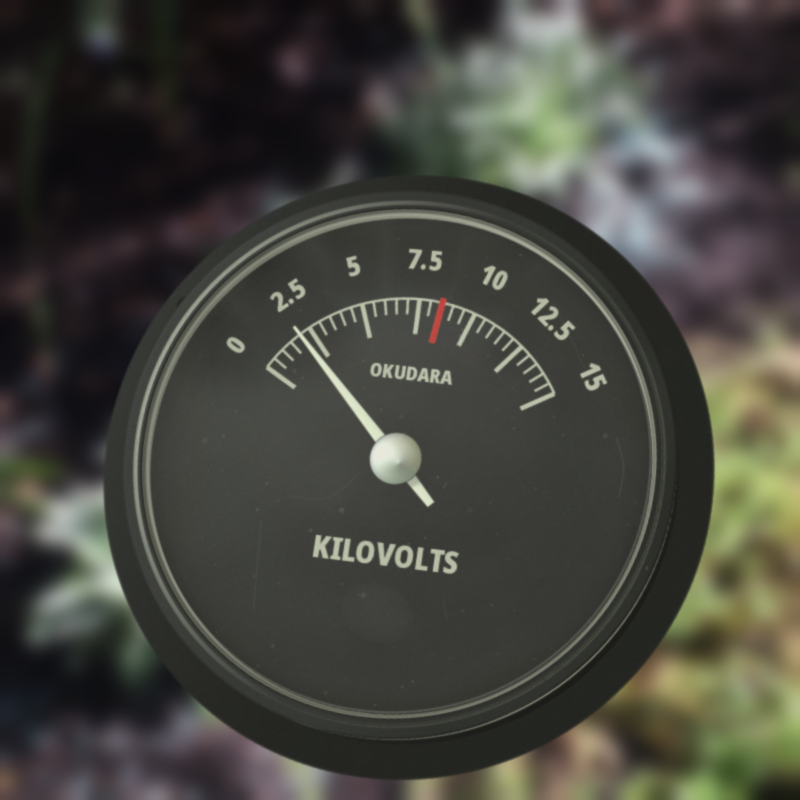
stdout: **2** kV
